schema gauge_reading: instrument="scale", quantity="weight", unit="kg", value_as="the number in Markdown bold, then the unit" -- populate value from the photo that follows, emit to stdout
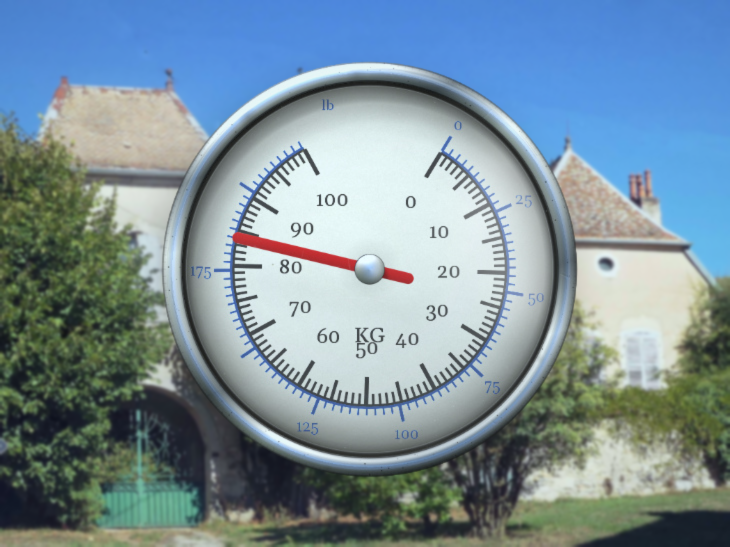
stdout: **84** kg
